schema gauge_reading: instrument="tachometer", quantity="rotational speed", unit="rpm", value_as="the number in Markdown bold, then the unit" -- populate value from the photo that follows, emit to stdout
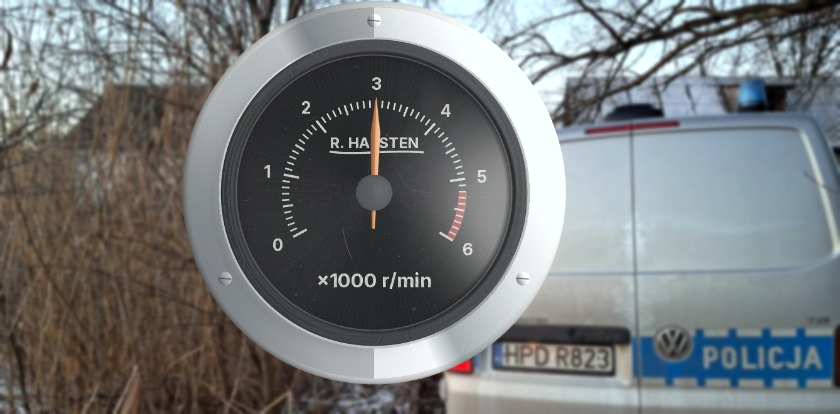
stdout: **3000** rpm
